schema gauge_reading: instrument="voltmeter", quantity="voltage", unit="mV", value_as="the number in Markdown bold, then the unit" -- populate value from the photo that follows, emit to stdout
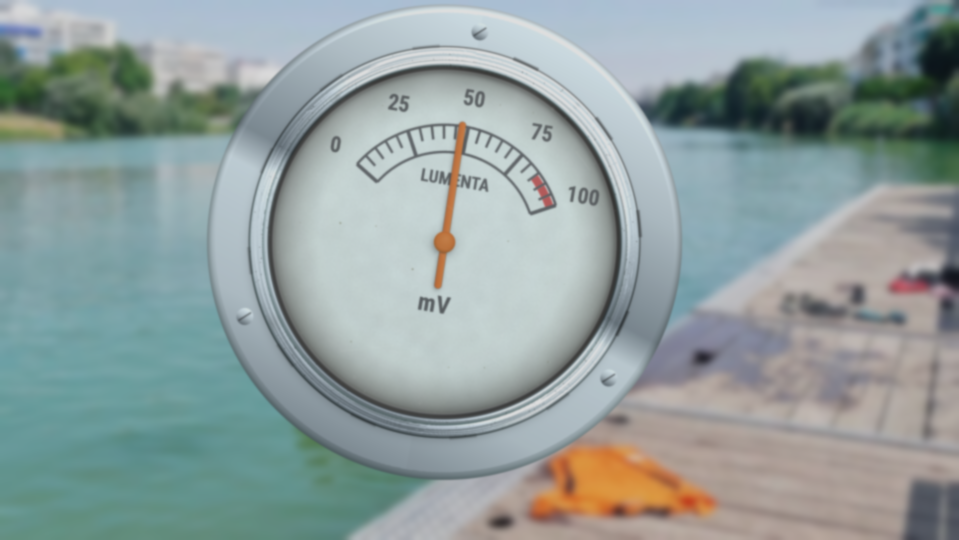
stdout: **47.5** mV
